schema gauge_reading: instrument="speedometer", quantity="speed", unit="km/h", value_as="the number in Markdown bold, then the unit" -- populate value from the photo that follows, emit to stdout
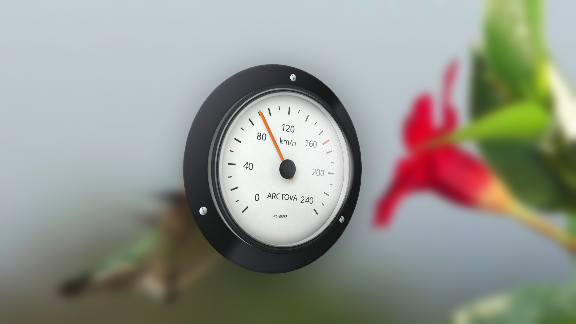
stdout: **90** km/h
